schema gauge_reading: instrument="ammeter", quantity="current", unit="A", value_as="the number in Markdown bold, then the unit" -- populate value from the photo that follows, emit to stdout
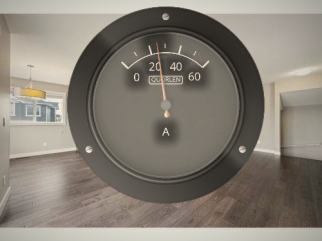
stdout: **25** A
